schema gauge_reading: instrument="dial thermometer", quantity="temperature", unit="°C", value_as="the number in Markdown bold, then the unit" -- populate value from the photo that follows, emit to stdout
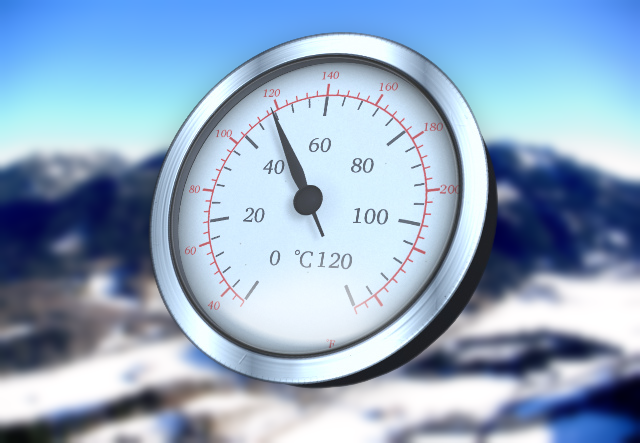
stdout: **48** °C
